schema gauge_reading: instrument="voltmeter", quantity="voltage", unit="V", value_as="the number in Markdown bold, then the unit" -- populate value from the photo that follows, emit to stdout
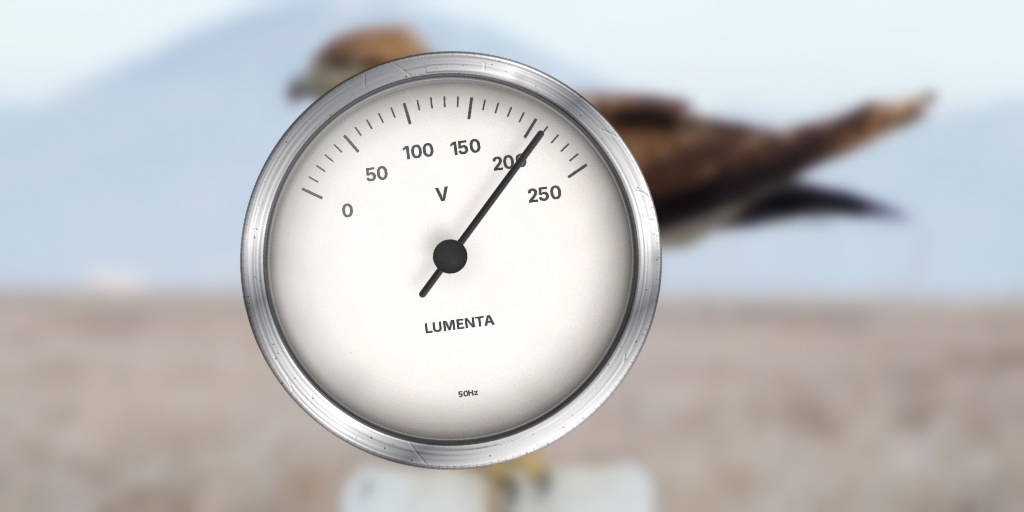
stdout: **210** V
